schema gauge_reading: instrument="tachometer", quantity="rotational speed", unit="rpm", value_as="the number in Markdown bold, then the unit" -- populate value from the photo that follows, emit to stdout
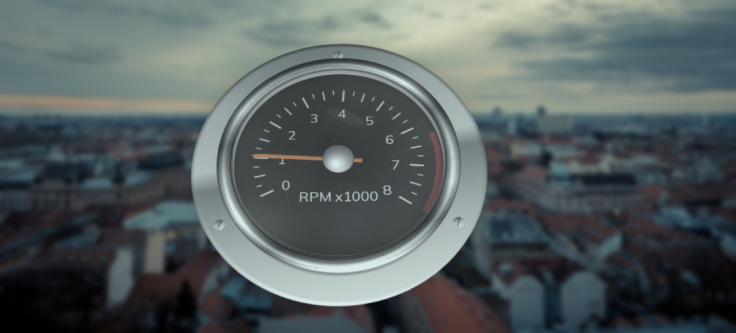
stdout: **1000** rpm
